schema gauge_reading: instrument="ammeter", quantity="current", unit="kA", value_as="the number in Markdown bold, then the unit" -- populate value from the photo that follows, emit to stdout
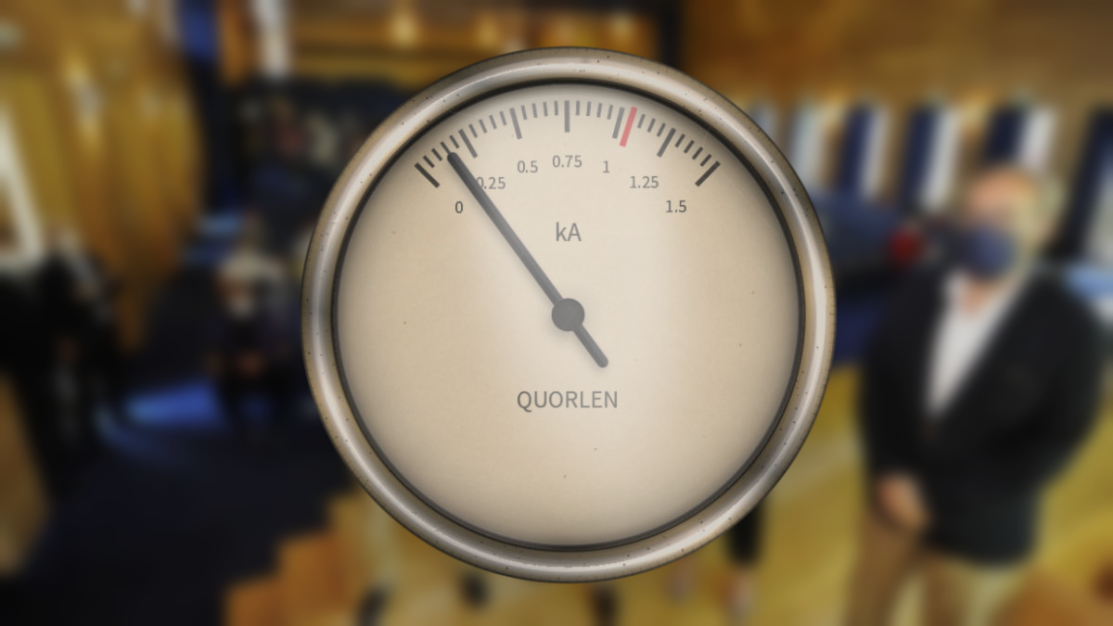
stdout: **0.15** kA
